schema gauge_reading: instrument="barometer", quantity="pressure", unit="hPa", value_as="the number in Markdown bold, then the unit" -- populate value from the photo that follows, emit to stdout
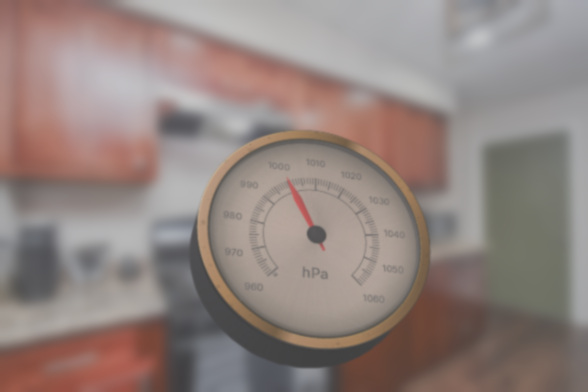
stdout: **1000** hPa
